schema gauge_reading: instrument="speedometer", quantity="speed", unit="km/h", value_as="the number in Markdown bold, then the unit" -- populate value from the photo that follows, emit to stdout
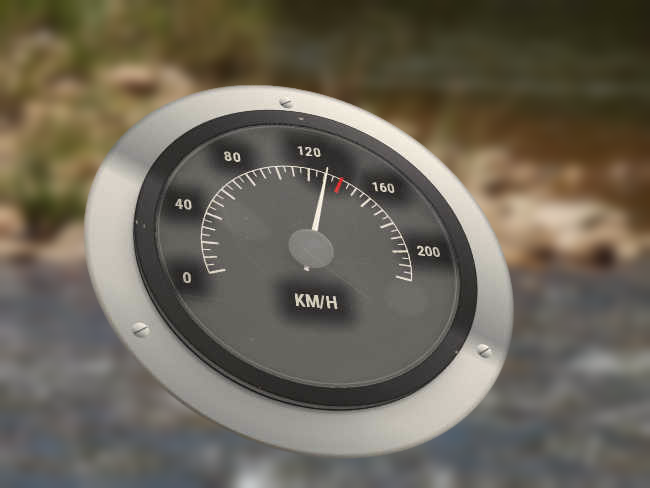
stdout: **130** km/h
